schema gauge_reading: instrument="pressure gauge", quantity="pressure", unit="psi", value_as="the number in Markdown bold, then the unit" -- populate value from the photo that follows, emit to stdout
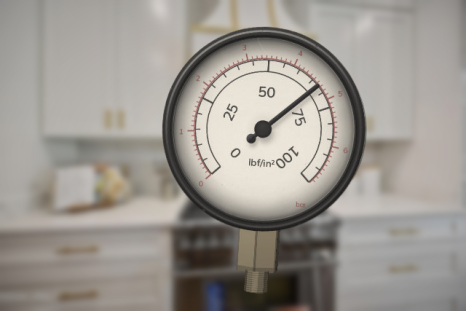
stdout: **67.5** psi
